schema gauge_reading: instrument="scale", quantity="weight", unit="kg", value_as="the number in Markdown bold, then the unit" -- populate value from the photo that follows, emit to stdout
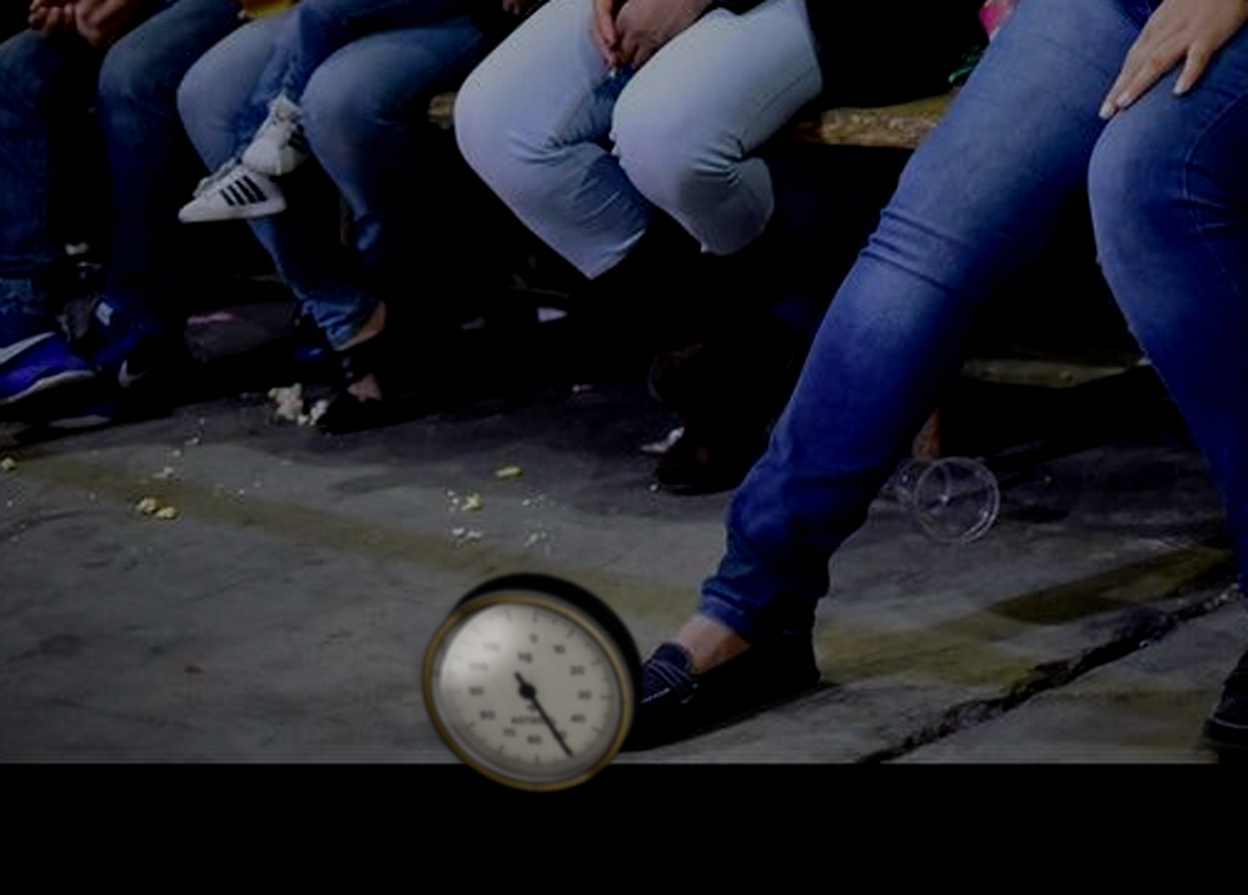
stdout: **50** kg
